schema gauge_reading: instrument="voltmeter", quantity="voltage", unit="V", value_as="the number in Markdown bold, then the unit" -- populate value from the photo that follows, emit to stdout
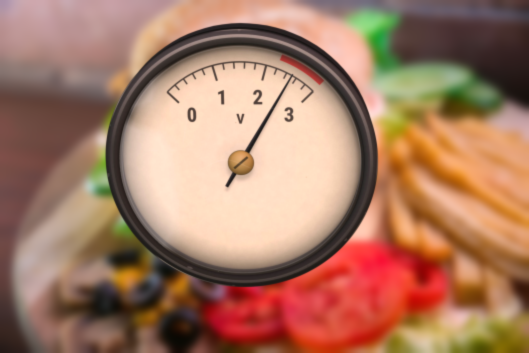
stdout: **2.5** V
